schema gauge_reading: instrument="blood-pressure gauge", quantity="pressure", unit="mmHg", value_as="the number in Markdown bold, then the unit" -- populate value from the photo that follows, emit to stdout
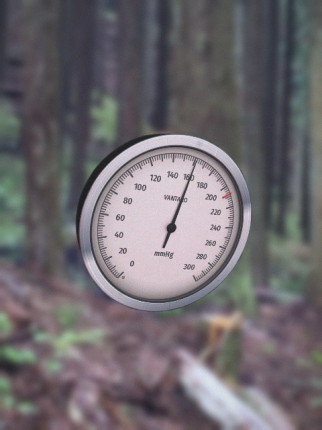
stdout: **160** mmHg
